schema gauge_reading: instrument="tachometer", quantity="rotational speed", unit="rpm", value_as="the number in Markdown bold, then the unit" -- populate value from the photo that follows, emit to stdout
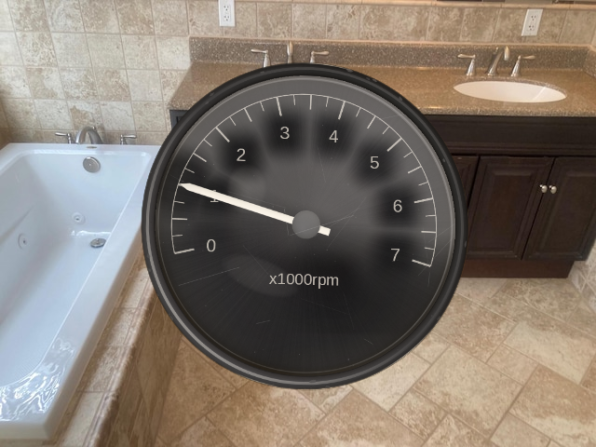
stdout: **1000** rpm
